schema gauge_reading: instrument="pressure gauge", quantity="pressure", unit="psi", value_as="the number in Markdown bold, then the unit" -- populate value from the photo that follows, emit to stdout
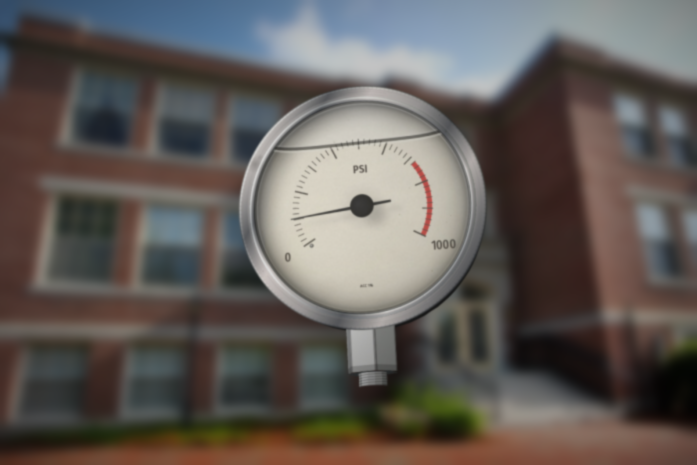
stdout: **100** psi
